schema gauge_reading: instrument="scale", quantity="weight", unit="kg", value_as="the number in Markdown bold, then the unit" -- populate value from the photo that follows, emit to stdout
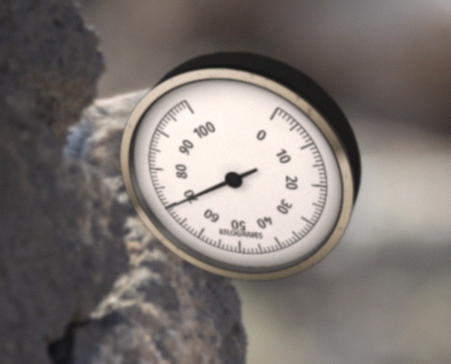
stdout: **70** kg
